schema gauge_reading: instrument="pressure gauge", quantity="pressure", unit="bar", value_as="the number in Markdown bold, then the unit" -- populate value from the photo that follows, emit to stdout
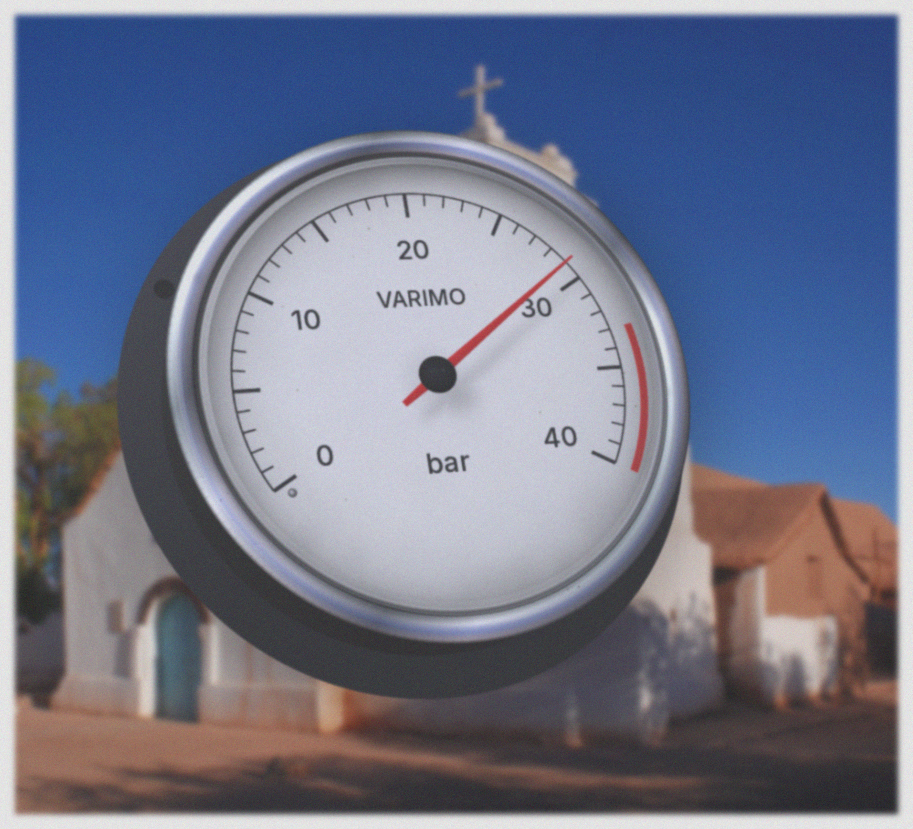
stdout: **29** bar
